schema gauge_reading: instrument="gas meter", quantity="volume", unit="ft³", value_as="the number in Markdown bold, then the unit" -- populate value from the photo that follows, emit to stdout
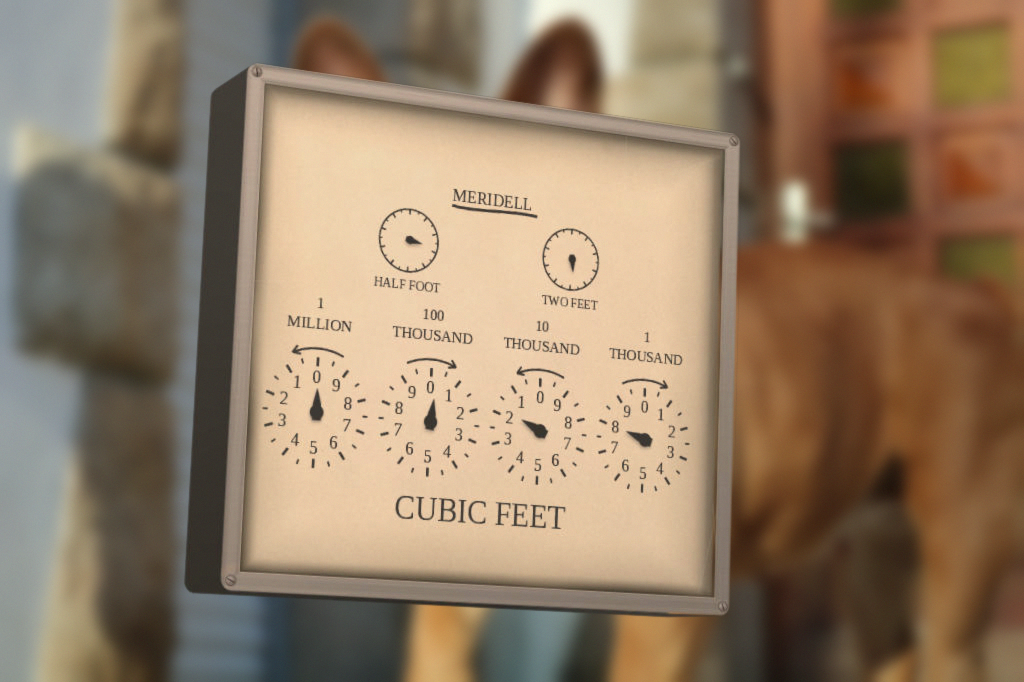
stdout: **1800** ft³
